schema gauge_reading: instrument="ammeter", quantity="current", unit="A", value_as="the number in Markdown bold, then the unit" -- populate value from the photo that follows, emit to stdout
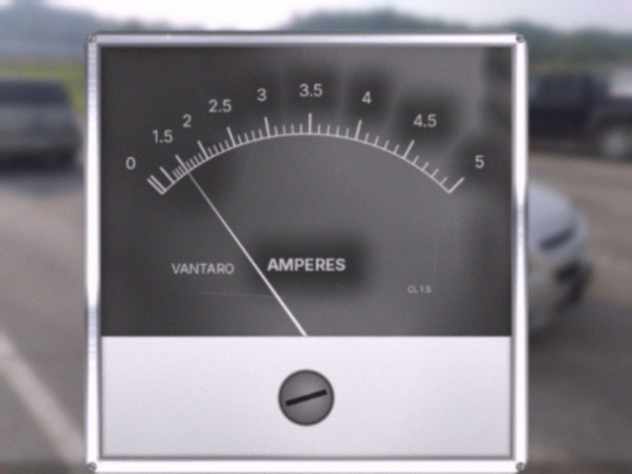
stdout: **1.5** A
